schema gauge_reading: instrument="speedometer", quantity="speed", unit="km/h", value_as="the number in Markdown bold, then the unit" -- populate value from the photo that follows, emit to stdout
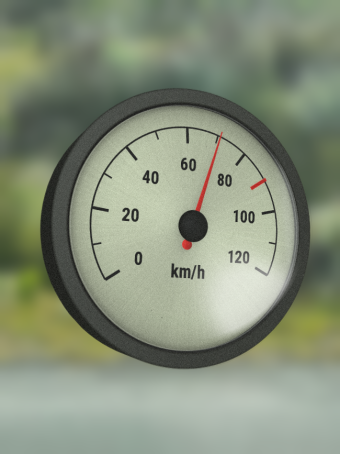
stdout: **70** km/h
